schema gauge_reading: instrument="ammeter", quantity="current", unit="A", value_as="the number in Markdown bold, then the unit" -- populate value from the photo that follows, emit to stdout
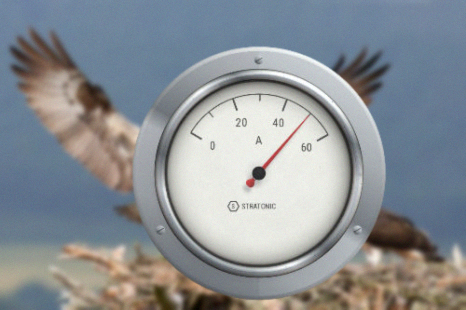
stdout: **50** A
